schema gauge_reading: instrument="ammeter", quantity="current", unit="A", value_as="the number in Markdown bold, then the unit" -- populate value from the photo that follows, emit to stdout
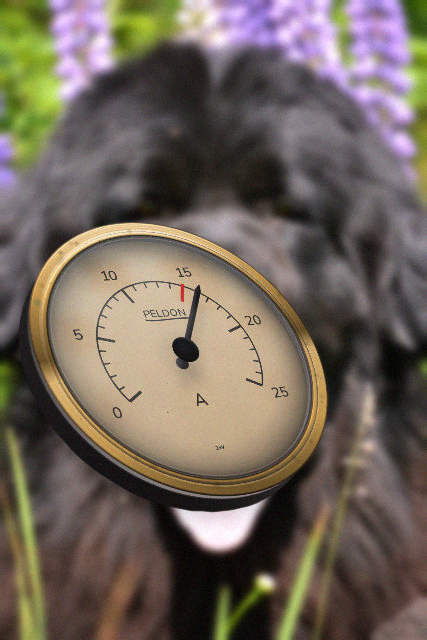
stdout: **16** A
